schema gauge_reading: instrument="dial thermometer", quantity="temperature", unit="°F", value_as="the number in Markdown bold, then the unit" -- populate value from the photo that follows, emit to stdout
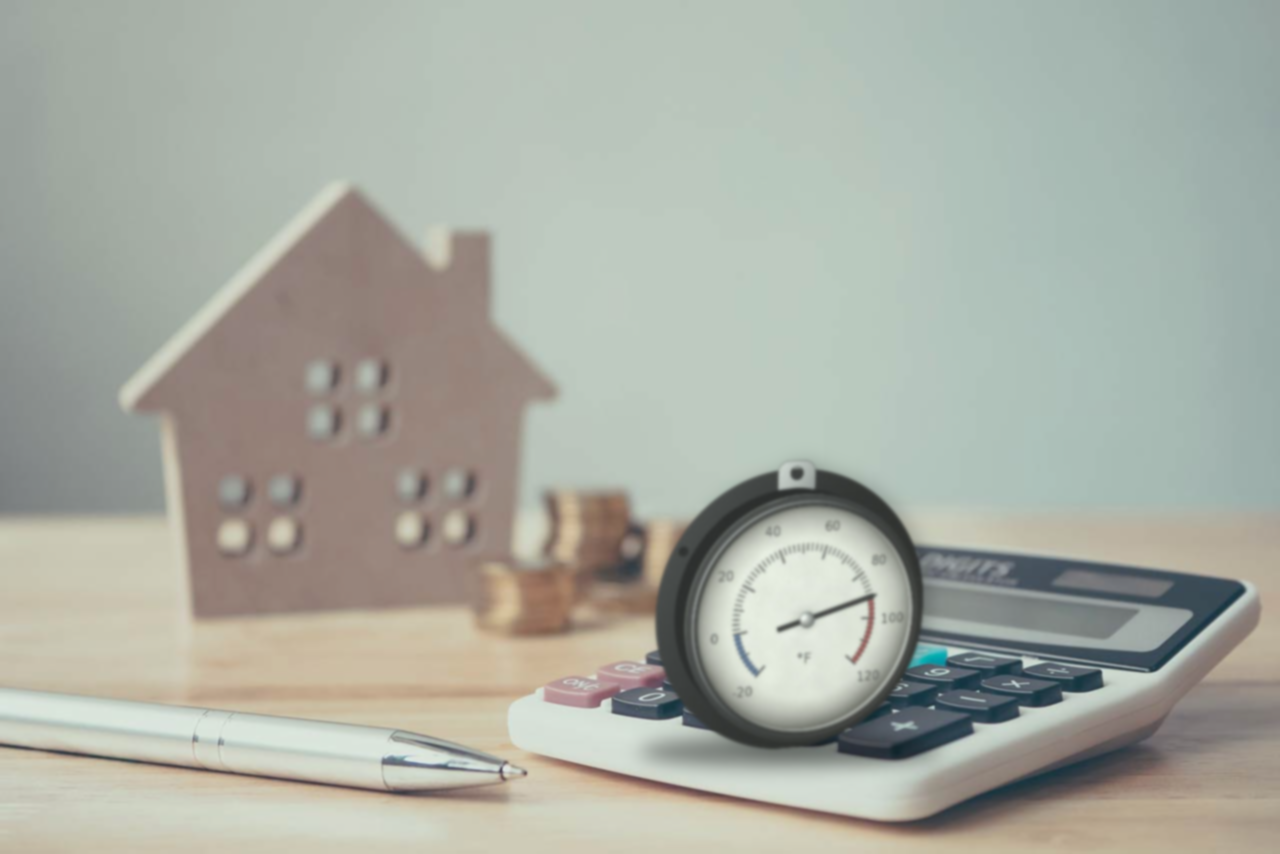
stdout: **90** °F
